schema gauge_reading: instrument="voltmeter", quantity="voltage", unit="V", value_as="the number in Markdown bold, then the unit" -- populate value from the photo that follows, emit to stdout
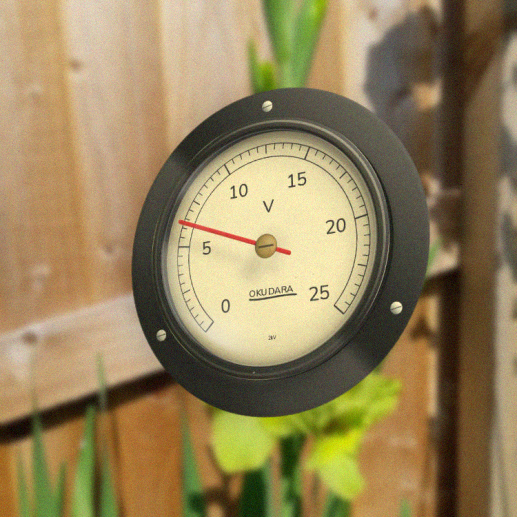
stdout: **6.25** V
